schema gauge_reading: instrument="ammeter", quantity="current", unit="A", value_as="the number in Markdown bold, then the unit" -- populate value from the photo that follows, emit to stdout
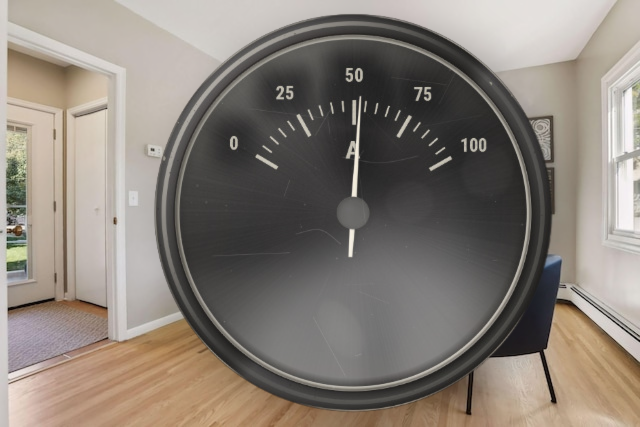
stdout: **52.5** A
